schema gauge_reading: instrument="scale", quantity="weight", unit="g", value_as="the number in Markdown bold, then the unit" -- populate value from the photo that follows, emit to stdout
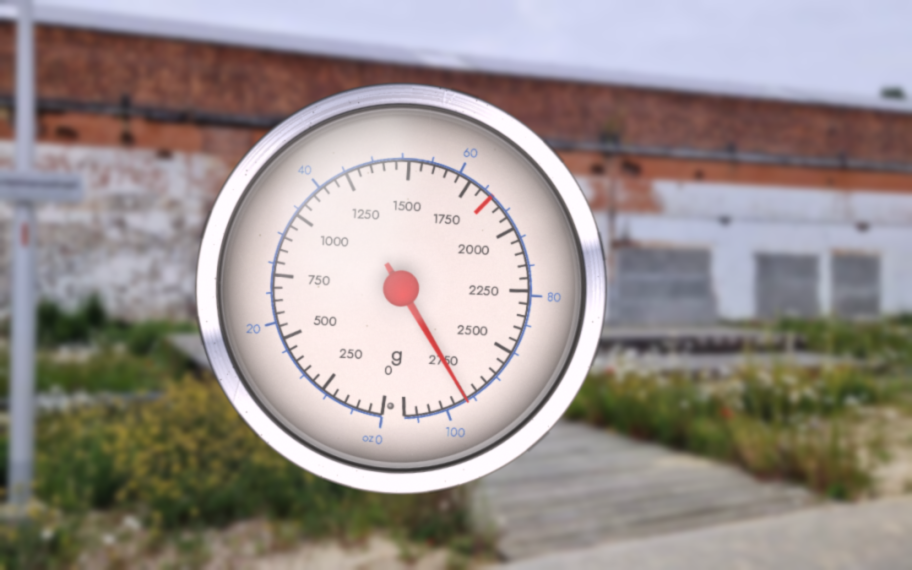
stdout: **2750** g
